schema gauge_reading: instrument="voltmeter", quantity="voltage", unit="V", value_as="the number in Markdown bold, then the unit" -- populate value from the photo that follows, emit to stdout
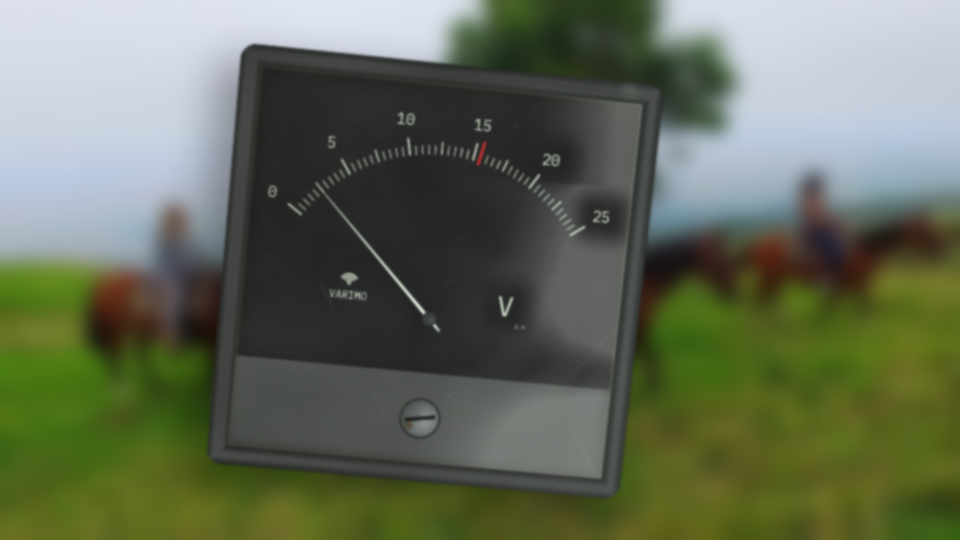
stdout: **2.5** V
